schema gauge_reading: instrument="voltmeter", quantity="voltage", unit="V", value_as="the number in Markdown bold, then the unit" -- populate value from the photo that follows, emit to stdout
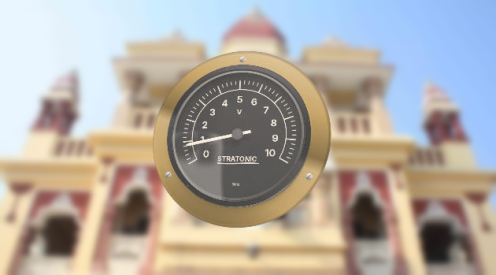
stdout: **0.8** V
